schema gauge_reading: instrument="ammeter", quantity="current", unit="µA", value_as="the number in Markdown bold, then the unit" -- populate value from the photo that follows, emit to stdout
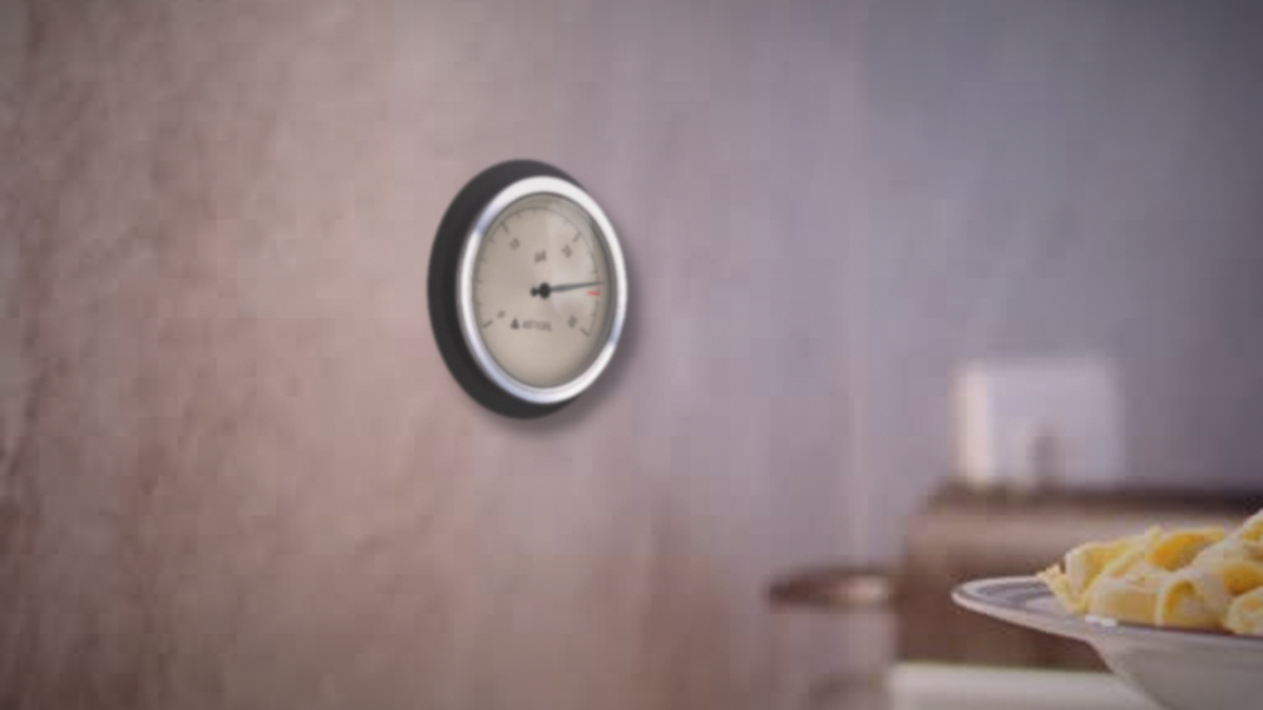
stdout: **25** µA
